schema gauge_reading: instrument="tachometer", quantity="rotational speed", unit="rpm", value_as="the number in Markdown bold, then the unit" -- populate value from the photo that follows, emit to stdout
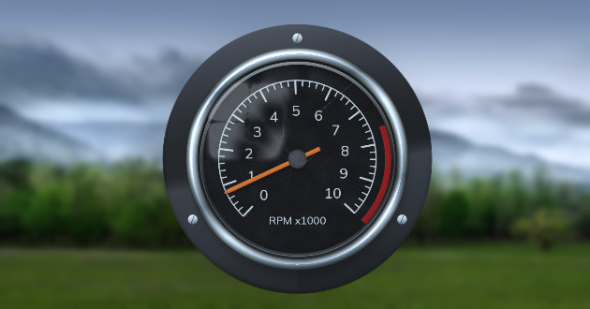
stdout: **800** rpm
